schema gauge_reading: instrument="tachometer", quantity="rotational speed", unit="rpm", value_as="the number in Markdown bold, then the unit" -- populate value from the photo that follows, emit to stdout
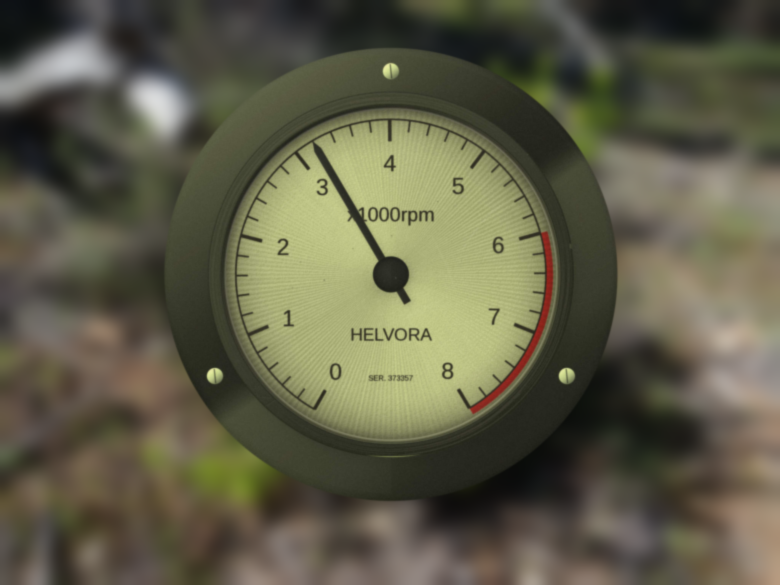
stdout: **3200** rpm
